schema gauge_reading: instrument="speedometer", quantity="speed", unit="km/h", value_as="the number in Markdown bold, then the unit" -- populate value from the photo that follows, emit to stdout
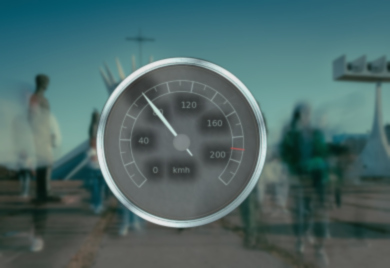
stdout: **80** km/h
